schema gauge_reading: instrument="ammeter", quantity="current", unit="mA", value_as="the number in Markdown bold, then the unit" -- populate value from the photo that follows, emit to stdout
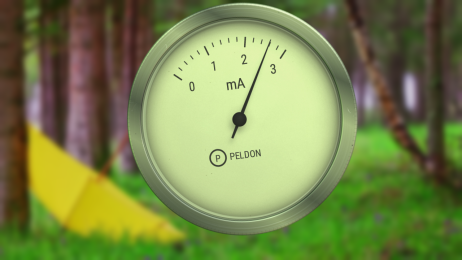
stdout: **2.6** mA
